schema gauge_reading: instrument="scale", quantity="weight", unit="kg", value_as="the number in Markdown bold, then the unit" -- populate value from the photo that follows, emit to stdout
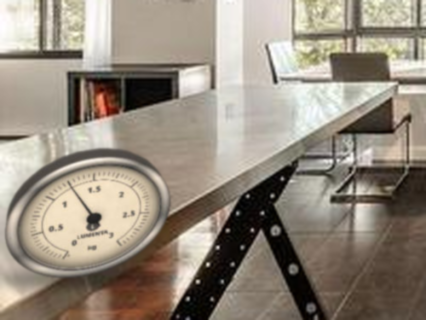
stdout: **1.25** kg
